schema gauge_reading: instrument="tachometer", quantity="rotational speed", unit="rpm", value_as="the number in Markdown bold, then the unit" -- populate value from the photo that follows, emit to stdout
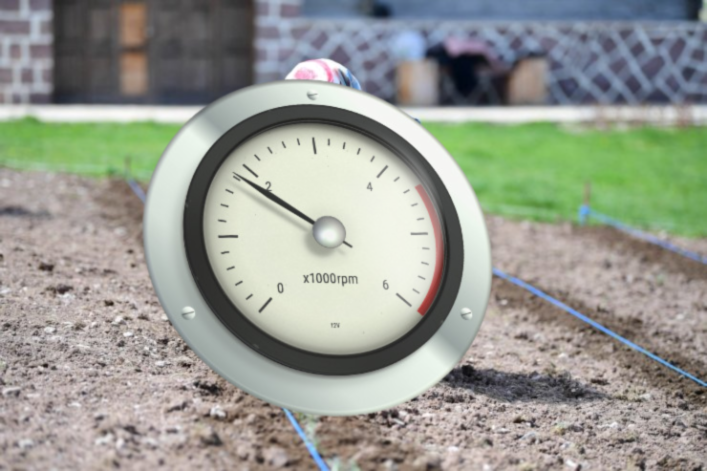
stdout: **1800** rpm
